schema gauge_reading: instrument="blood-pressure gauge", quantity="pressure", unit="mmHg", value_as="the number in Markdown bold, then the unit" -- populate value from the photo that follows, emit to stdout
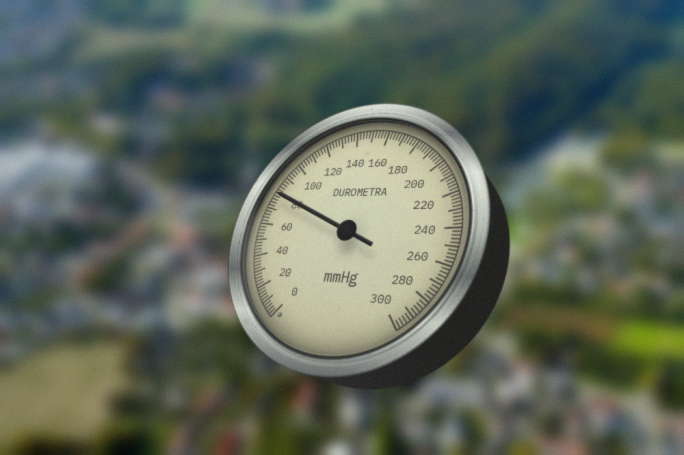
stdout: **80** mmHg
